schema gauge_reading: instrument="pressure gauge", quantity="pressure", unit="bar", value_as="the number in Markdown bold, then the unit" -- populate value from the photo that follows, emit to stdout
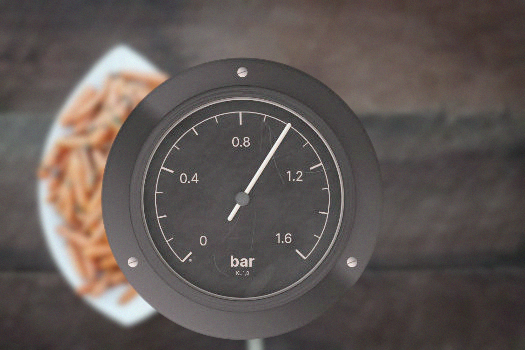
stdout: **1** bar
